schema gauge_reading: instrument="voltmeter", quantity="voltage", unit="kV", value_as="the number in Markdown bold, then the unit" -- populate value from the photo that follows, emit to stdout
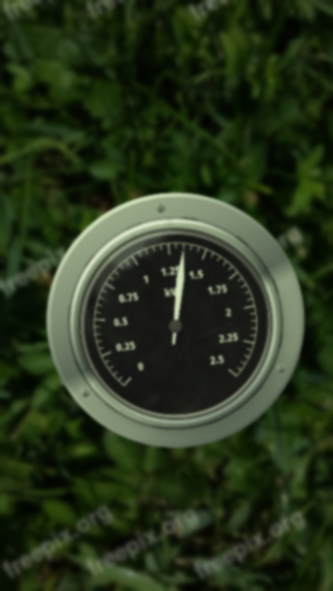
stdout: **1.35** kV
